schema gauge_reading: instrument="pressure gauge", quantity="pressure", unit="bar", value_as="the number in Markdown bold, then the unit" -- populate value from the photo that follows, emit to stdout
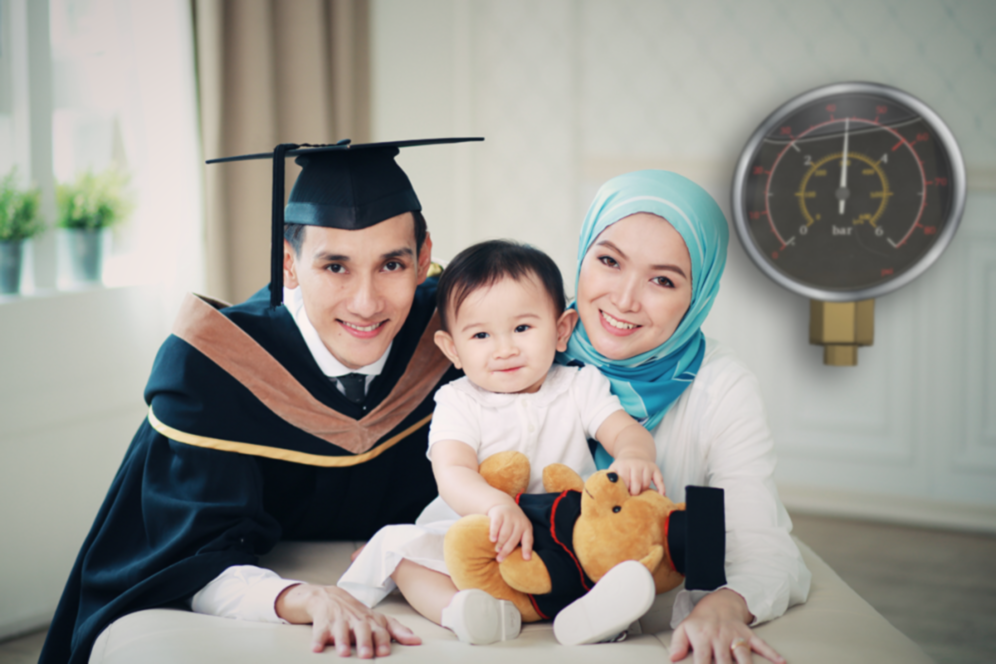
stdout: **3** bar
